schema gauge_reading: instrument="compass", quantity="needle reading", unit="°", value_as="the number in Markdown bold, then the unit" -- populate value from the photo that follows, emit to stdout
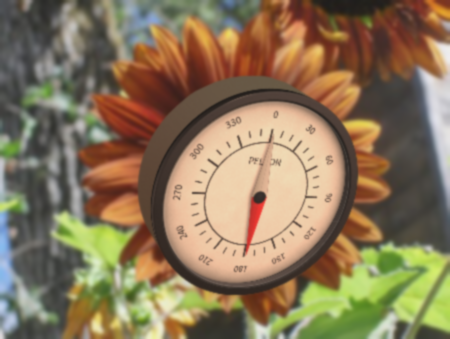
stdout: **180** °
